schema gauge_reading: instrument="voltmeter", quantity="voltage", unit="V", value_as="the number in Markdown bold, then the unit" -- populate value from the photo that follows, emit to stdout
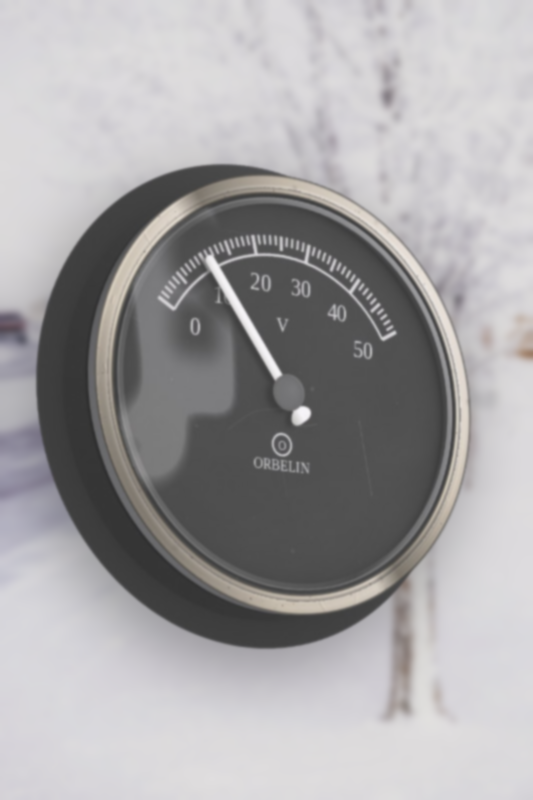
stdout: **10** V
